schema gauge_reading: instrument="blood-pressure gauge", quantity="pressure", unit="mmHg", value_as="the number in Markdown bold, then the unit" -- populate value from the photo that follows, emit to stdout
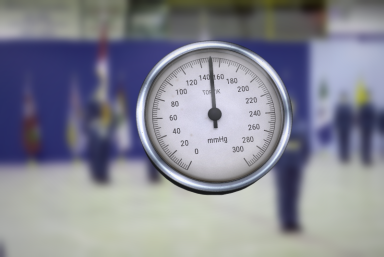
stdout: **150** mmHg
